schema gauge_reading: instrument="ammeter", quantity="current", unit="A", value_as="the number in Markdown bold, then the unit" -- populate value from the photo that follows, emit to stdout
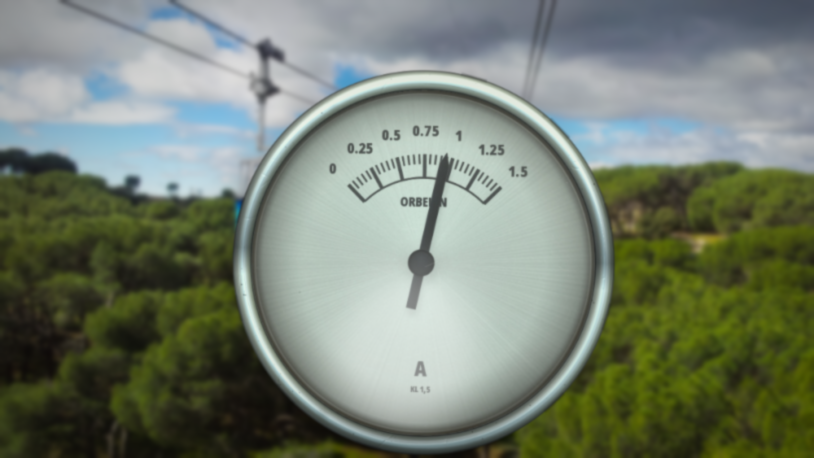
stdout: **0.95** A
